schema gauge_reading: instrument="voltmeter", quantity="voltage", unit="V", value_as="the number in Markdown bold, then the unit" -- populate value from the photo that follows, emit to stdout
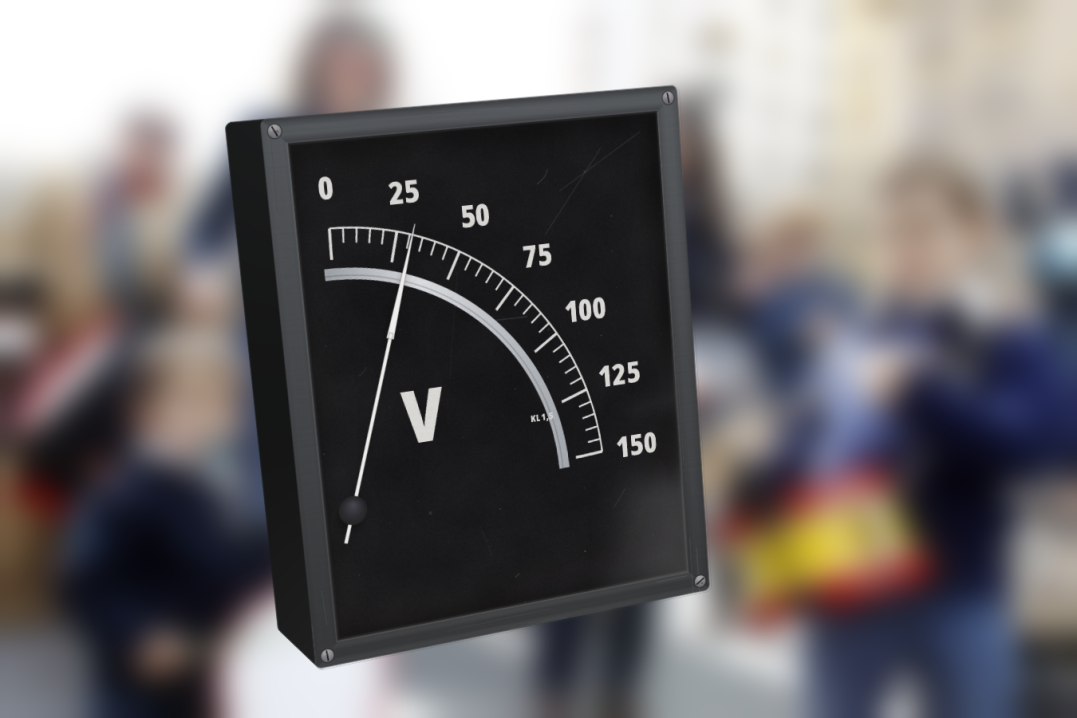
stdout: **30** V
